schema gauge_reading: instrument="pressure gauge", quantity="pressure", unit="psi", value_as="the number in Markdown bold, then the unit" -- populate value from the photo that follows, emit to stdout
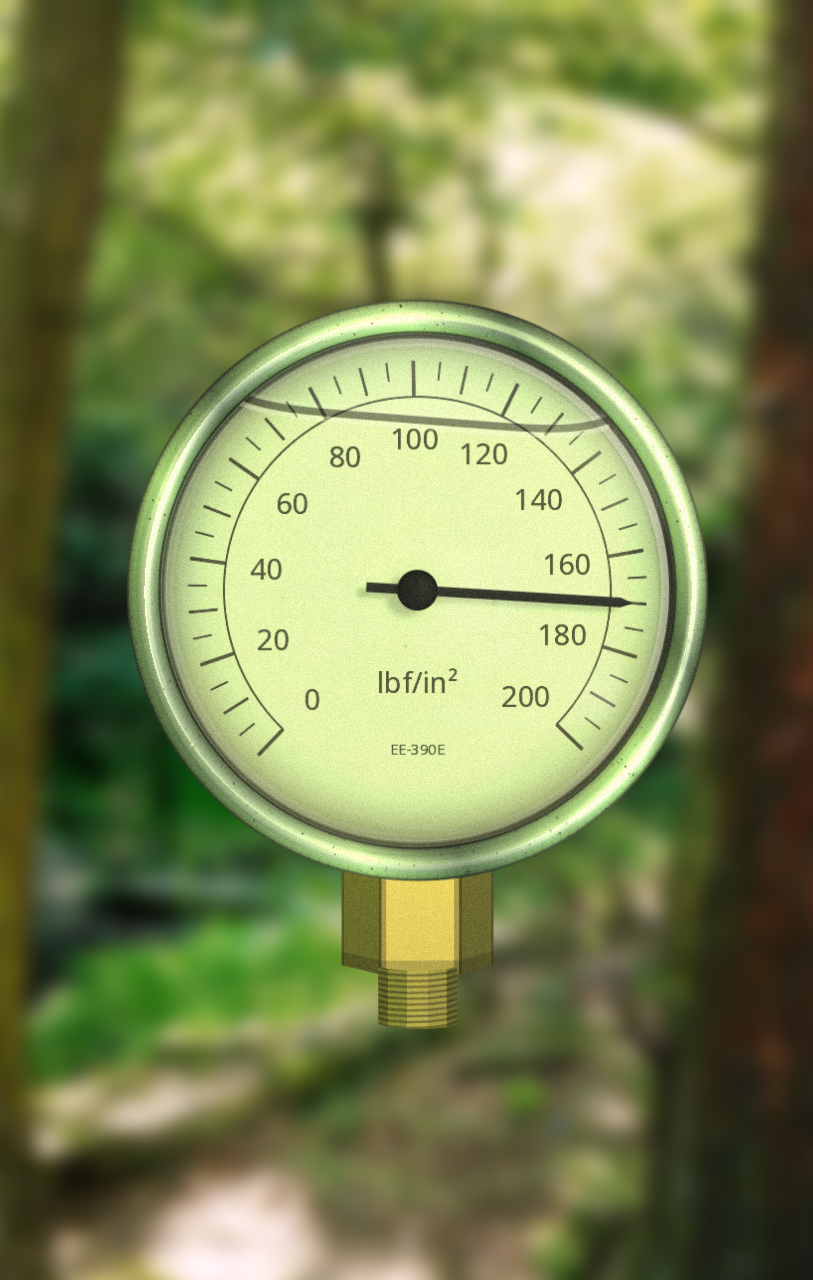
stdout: **170** psi
